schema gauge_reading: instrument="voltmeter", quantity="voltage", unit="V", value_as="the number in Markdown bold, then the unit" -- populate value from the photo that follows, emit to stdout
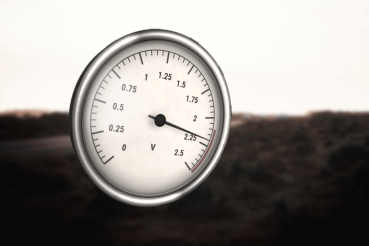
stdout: **2.2** V
